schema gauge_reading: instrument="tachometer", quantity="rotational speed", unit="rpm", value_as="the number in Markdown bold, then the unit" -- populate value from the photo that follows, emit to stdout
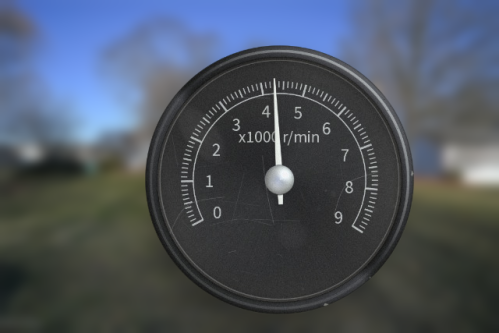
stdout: **4300** rpm
